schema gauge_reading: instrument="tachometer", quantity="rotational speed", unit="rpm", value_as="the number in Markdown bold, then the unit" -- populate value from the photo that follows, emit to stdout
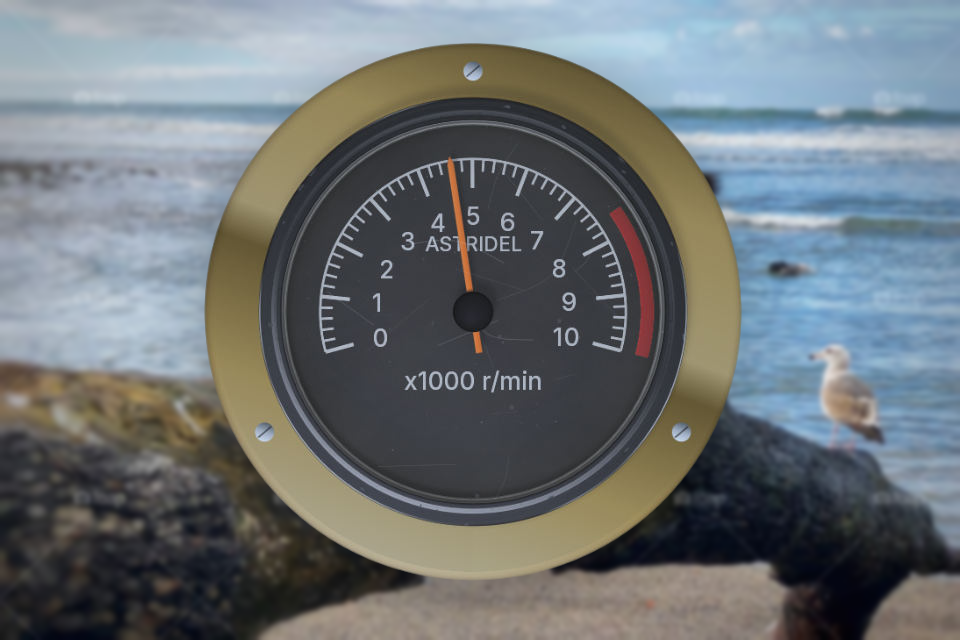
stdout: **4600** rpm
